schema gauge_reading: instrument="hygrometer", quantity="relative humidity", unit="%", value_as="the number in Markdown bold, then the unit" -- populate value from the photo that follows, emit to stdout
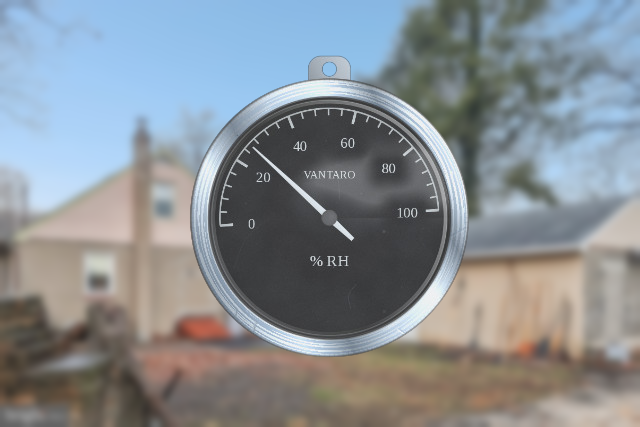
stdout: **26** %
